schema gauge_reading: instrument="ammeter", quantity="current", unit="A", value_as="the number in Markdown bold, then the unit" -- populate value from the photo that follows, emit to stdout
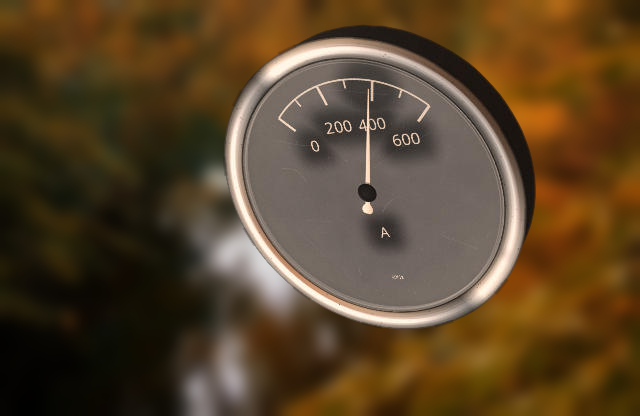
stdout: **400** A
